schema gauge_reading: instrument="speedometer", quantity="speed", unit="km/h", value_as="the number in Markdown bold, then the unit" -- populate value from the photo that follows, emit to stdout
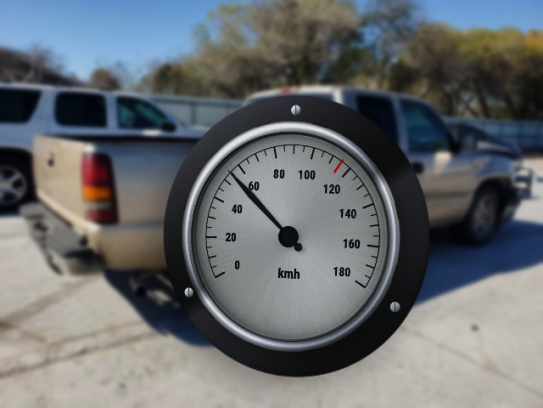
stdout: **55** km/h
